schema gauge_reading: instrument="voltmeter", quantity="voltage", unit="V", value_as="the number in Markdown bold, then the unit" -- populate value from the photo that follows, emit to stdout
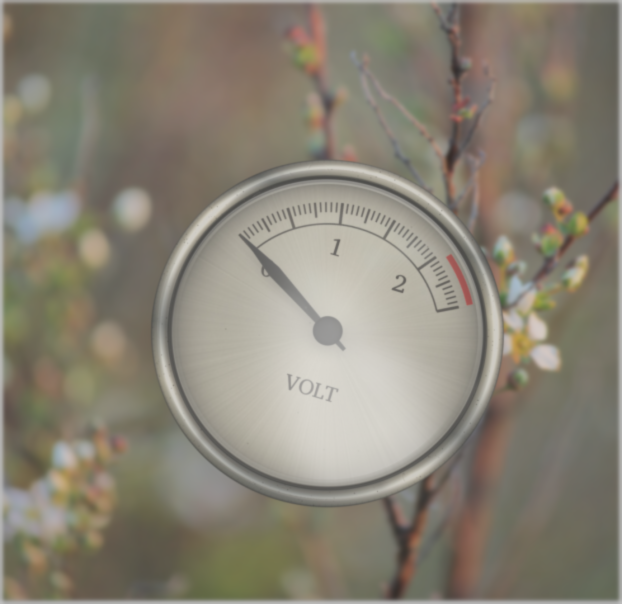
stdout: **0** V
